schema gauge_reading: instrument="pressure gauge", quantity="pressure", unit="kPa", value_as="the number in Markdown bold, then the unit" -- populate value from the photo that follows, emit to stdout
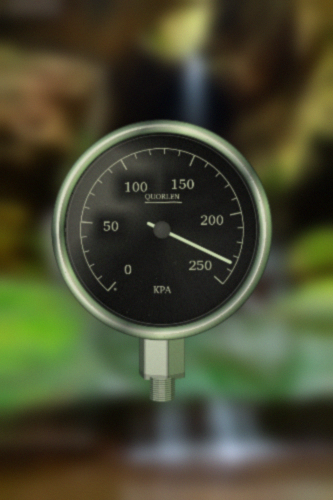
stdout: **235** kPa
